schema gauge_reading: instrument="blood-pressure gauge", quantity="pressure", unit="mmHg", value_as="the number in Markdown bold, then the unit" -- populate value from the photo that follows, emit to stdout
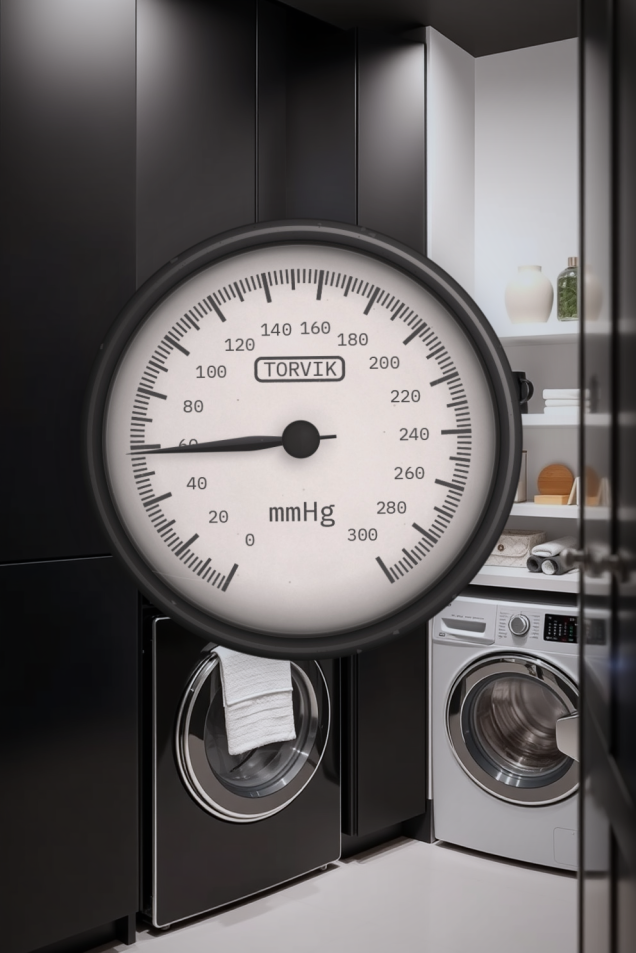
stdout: **58** mmHg
